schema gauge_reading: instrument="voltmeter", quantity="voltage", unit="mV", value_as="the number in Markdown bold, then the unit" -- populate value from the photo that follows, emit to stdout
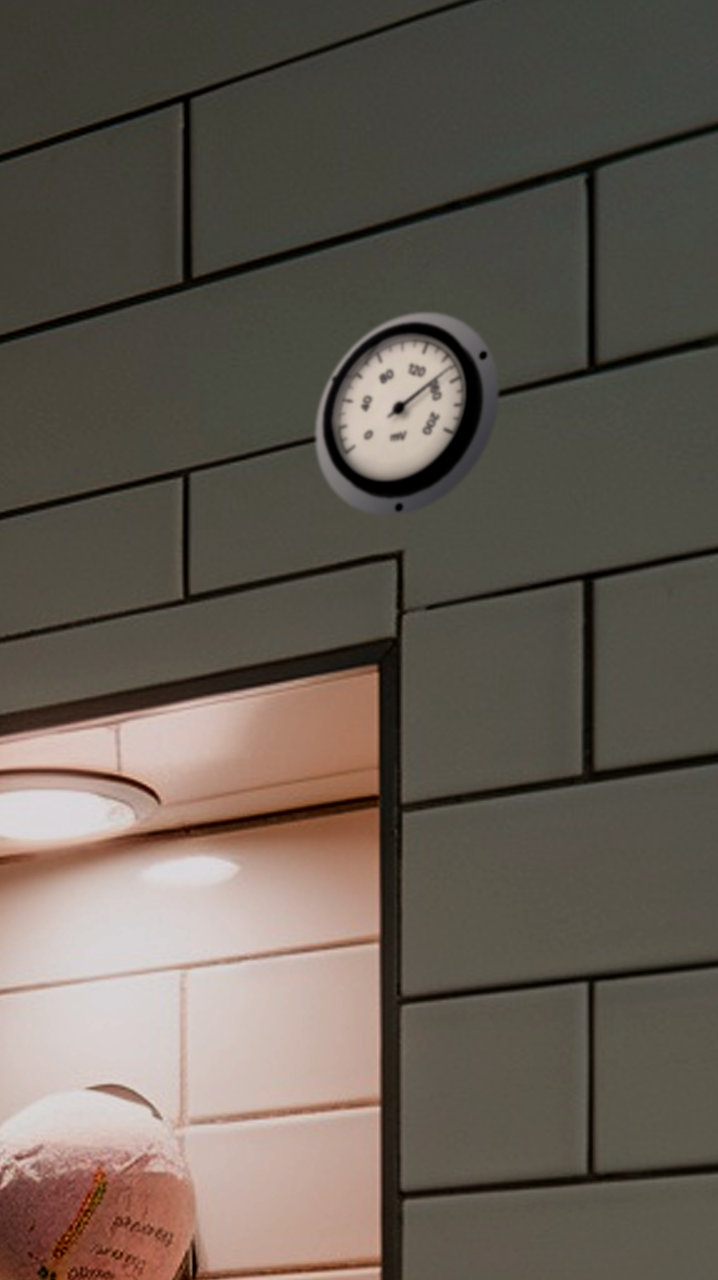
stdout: **150** mV
